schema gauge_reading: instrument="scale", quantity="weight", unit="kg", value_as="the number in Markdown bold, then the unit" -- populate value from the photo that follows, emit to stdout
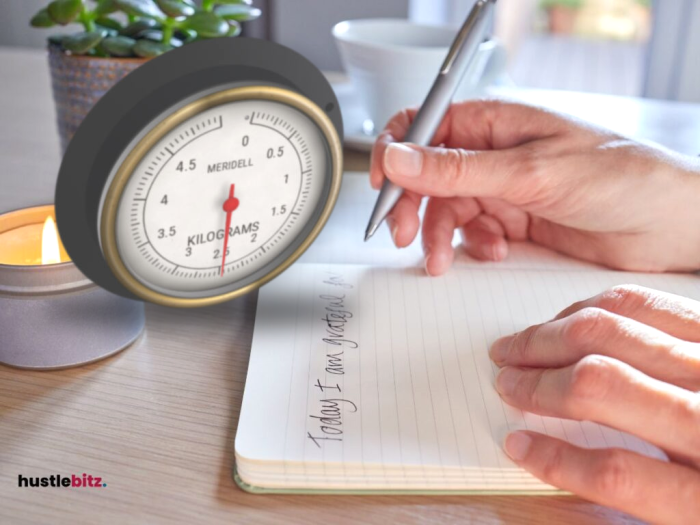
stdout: **2.5** kg
